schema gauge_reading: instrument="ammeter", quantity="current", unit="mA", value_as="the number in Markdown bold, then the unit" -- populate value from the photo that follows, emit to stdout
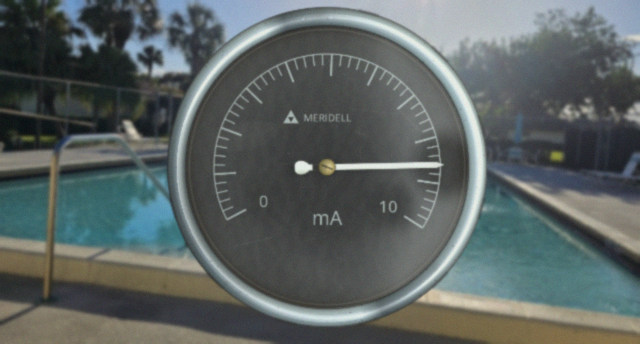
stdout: **8.6** mA
